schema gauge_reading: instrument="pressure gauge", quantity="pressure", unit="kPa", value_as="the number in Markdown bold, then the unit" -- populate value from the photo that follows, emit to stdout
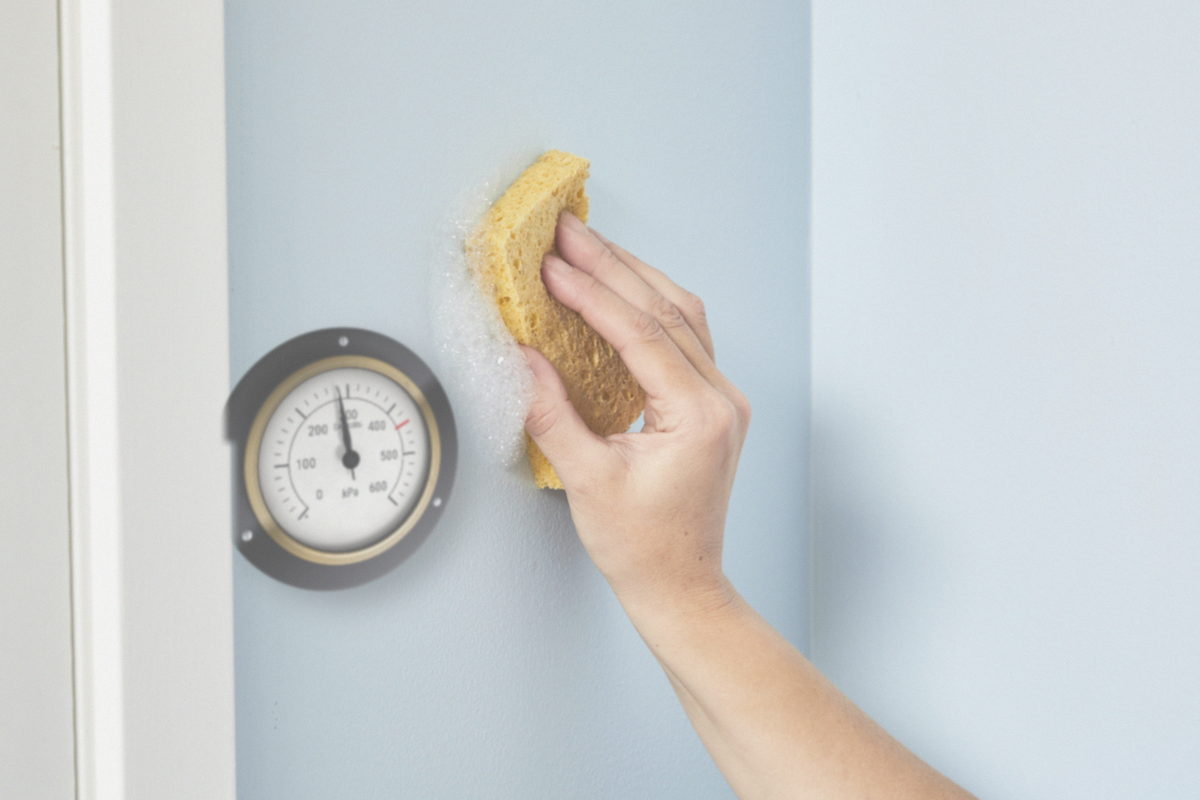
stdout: **280** kPa
